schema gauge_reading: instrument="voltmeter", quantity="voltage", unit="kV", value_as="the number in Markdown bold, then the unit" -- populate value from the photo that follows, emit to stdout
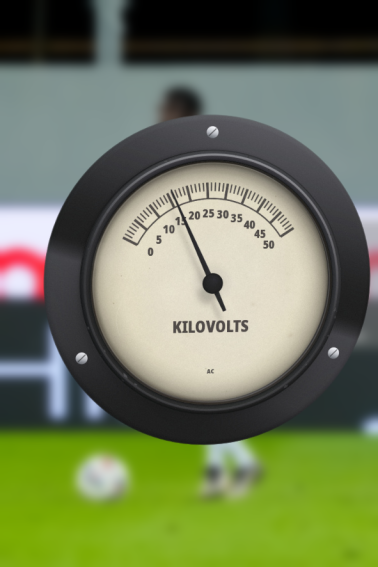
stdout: **16** kV
